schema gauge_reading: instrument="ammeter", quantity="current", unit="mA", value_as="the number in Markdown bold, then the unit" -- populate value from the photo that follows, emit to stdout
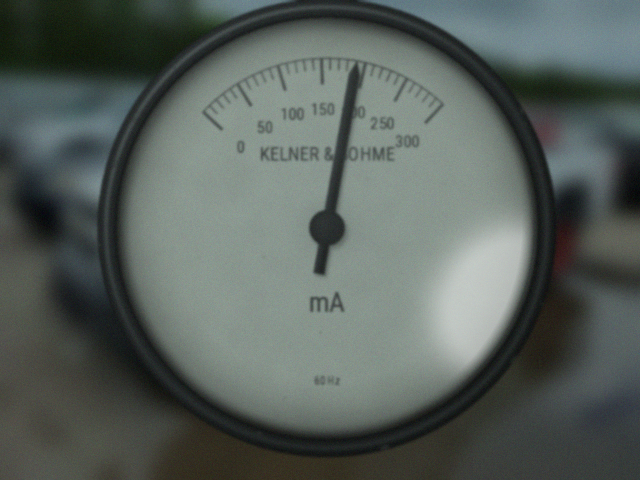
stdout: **190** mA
